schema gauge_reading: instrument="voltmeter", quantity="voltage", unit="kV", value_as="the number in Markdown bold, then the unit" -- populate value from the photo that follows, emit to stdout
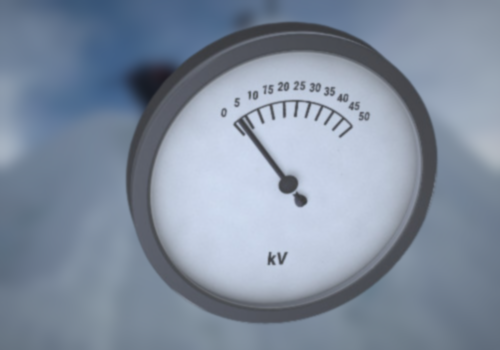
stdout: **2.5** kV
